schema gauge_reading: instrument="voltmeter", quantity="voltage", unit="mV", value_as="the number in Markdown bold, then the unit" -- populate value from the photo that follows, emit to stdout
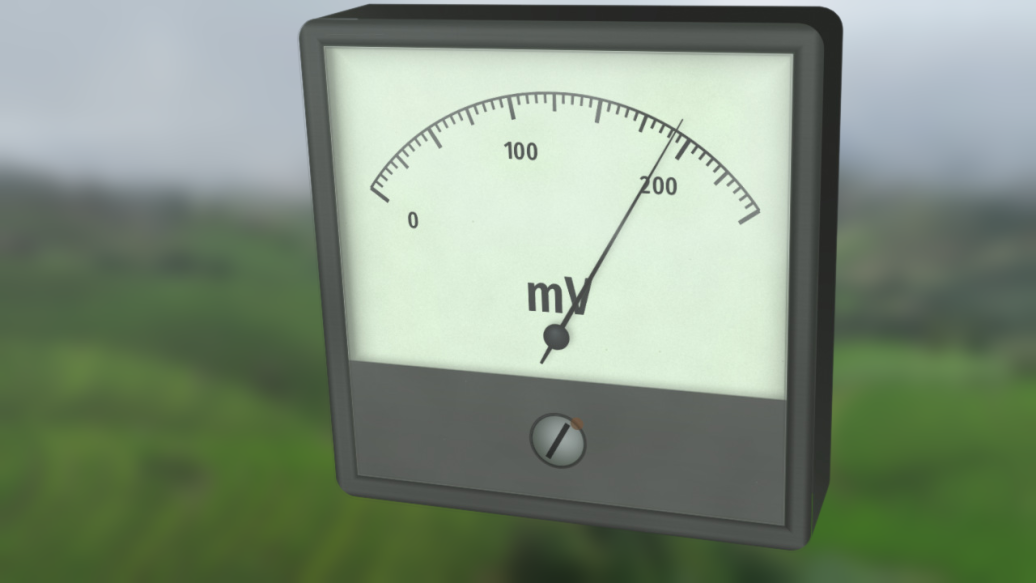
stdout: **192.5** mV
